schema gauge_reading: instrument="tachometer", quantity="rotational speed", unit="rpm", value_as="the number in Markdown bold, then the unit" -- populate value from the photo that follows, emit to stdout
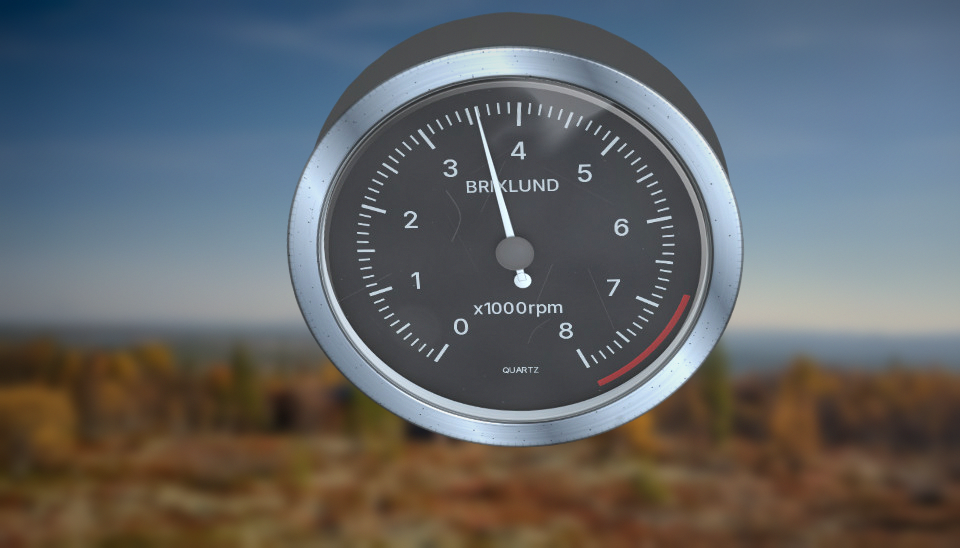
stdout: **3600** rpm
